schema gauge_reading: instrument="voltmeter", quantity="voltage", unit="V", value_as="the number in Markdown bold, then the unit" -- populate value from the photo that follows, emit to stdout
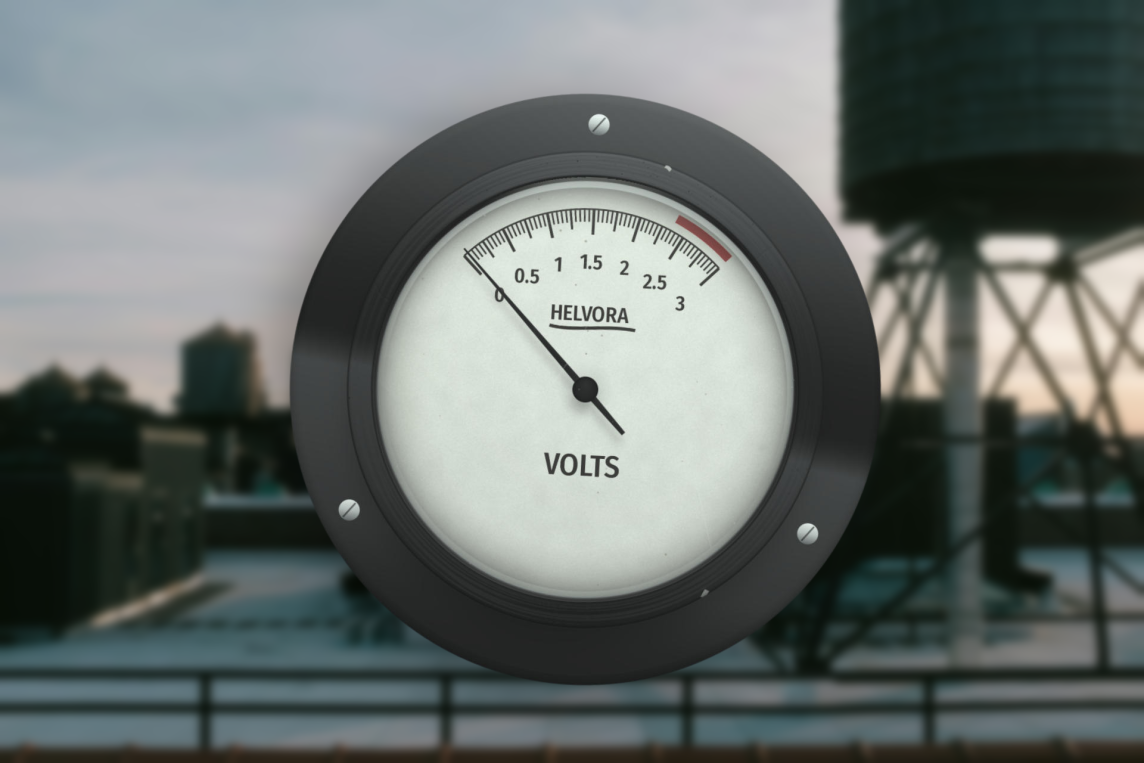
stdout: **0.05** V
